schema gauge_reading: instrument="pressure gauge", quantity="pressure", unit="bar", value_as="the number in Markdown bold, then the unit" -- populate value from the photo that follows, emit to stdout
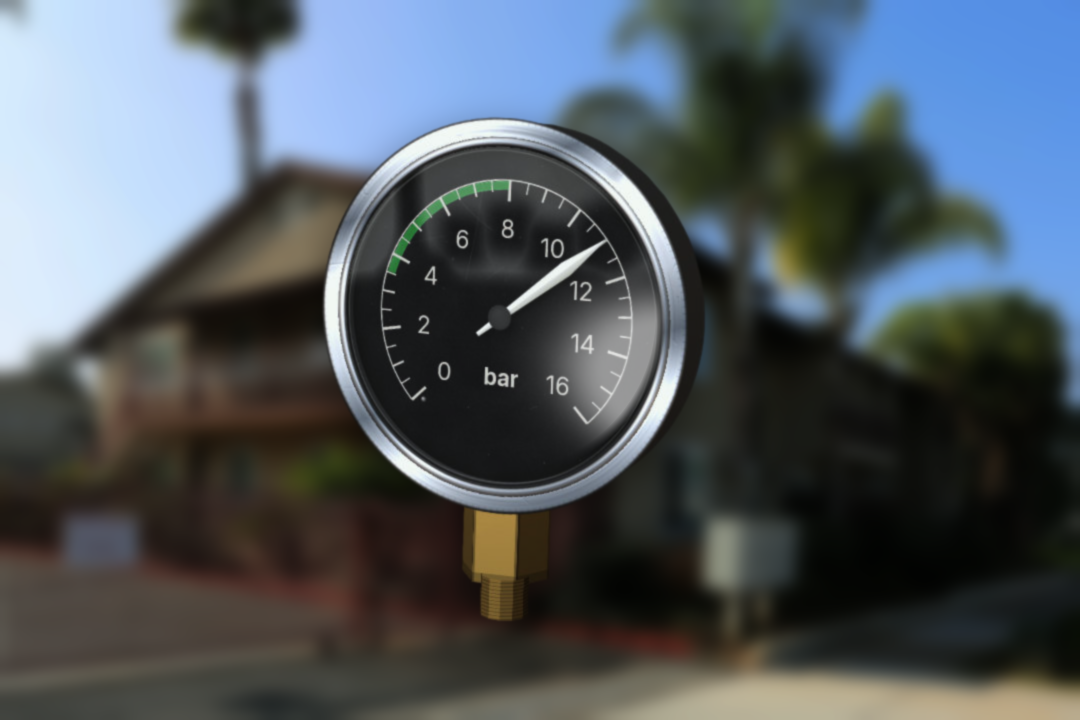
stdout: **11** bar
